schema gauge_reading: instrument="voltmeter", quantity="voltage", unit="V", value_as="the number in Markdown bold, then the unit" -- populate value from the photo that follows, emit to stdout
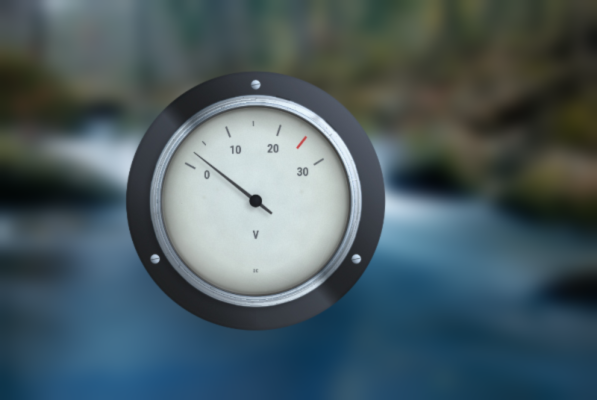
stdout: **2.5** V
